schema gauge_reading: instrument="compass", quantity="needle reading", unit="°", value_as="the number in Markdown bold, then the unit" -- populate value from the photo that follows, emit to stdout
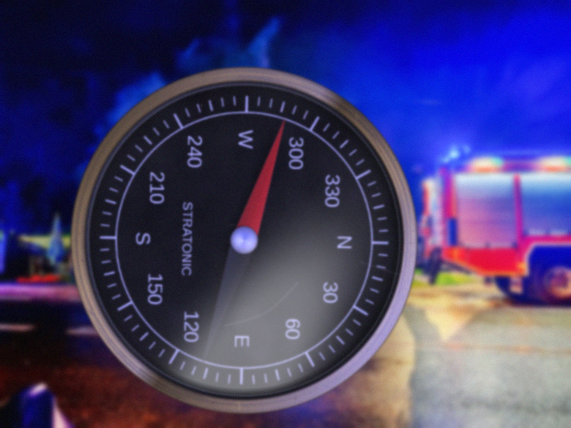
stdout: **287.5** °
